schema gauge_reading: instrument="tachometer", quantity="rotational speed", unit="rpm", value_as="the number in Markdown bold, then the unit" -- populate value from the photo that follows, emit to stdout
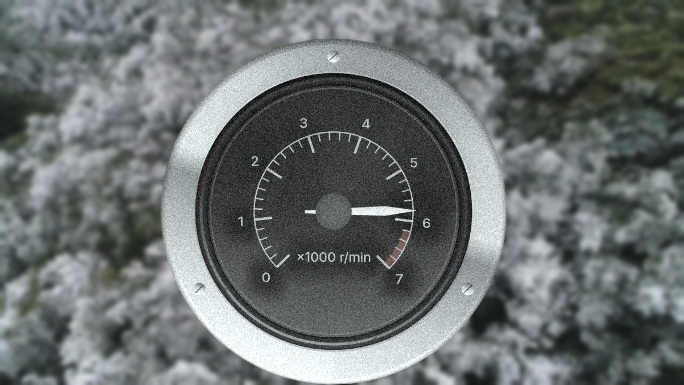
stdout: **5800** rpm
